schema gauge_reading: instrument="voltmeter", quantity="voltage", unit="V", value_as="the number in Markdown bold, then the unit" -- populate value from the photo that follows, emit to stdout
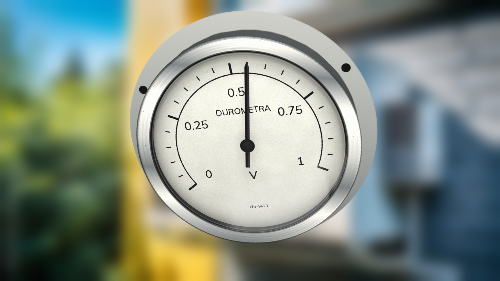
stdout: **0.55** V
